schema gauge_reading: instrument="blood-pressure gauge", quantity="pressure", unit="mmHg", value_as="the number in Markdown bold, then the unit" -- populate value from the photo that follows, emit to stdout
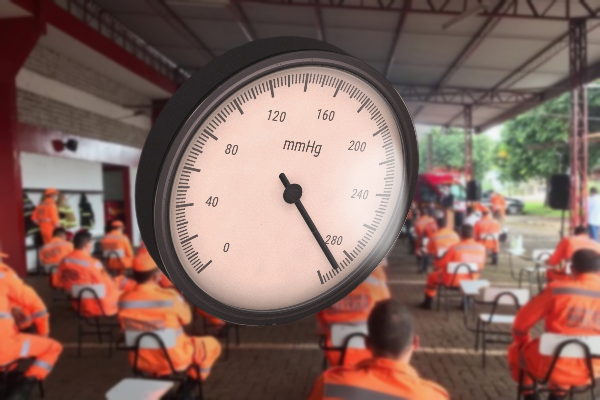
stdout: **290** mmHg
